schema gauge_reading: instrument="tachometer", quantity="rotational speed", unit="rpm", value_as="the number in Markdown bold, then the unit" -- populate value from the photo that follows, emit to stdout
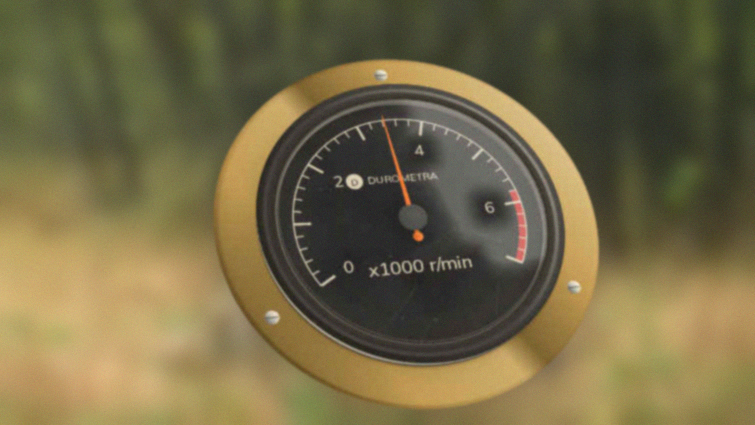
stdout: **3400** rpm
